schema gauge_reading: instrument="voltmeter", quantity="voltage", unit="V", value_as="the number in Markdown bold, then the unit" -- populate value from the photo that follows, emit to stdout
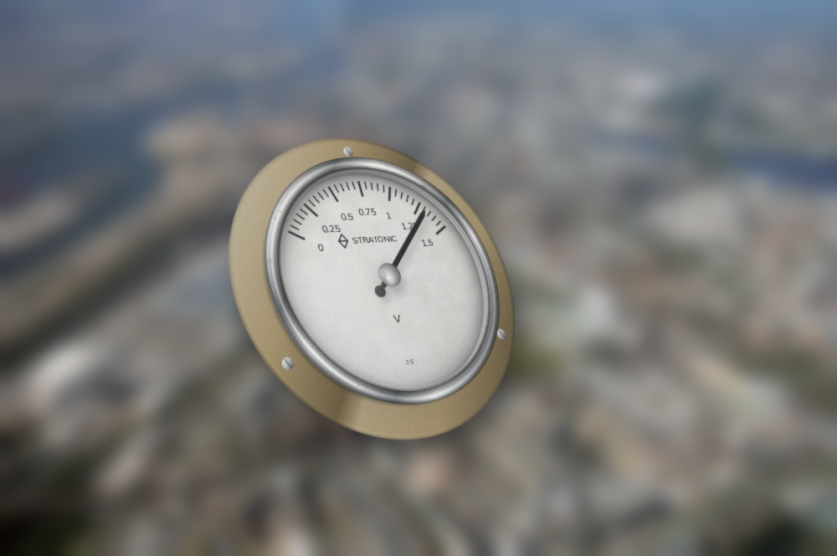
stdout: **1.3** V
